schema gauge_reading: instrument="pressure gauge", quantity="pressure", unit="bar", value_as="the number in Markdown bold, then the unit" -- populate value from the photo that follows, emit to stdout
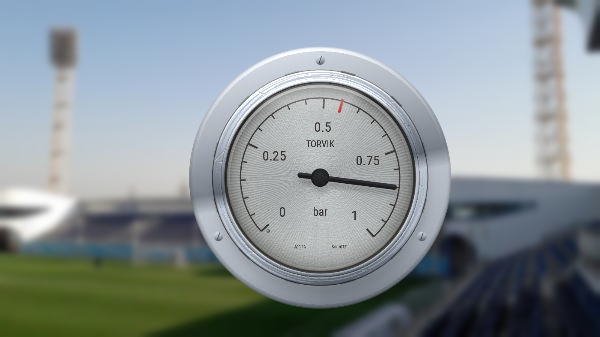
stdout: **0.85** bar
